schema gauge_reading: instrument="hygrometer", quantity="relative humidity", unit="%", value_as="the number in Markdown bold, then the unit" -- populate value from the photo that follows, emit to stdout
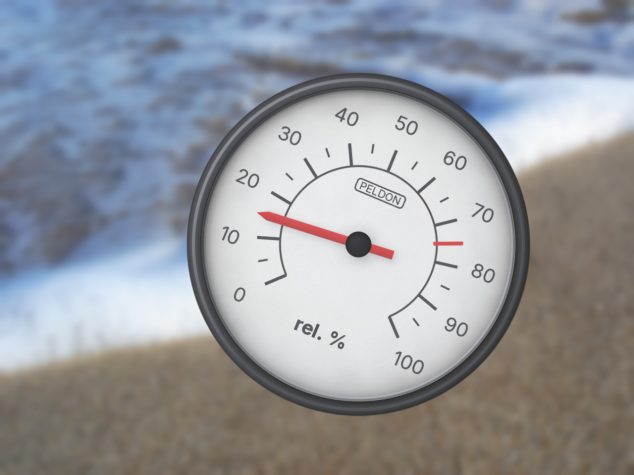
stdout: **15** %
